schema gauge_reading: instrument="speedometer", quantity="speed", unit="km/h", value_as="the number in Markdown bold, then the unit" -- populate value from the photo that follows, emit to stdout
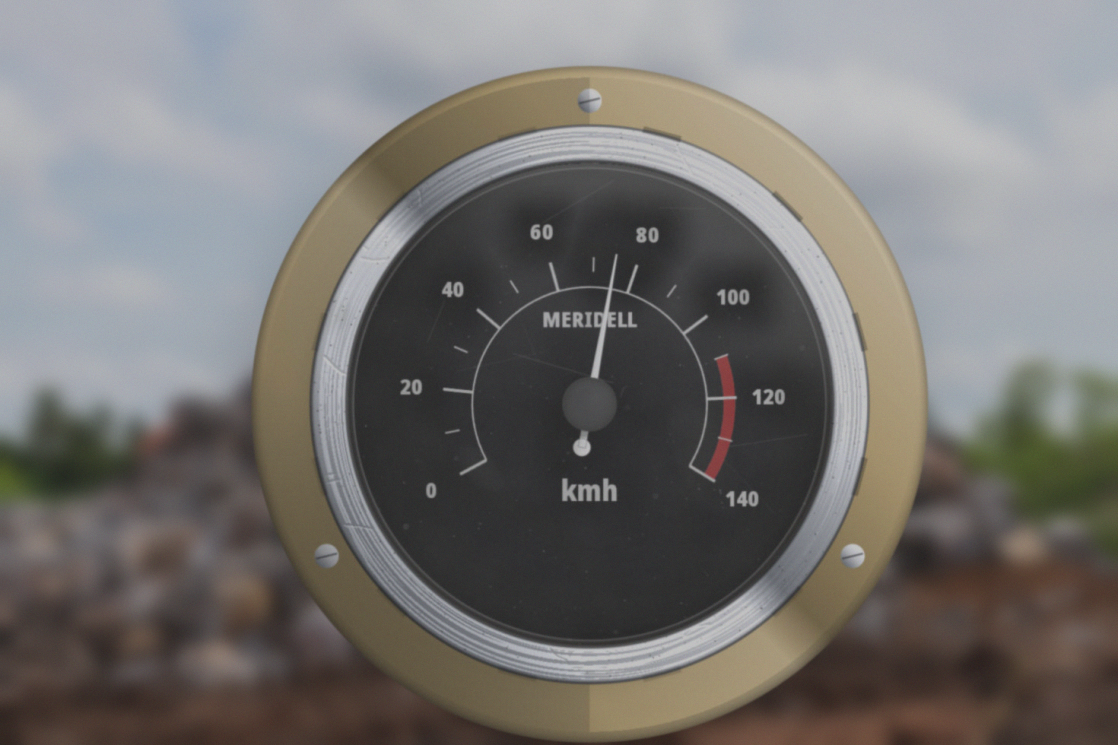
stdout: **75** km/h
